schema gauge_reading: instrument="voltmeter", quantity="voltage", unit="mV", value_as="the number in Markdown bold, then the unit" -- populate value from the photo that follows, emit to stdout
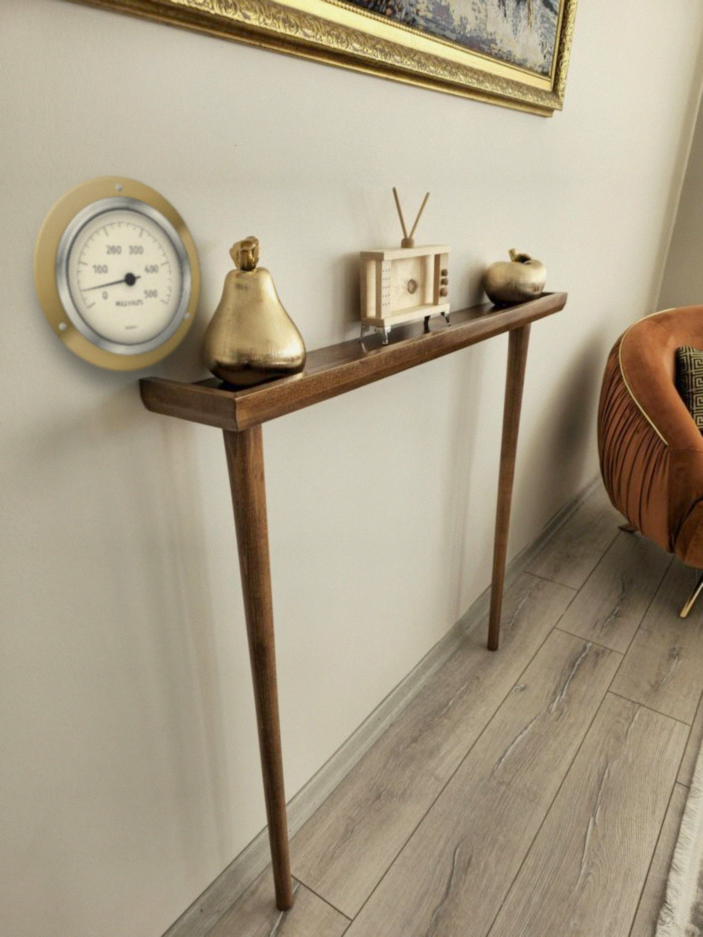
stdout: **40** mV
